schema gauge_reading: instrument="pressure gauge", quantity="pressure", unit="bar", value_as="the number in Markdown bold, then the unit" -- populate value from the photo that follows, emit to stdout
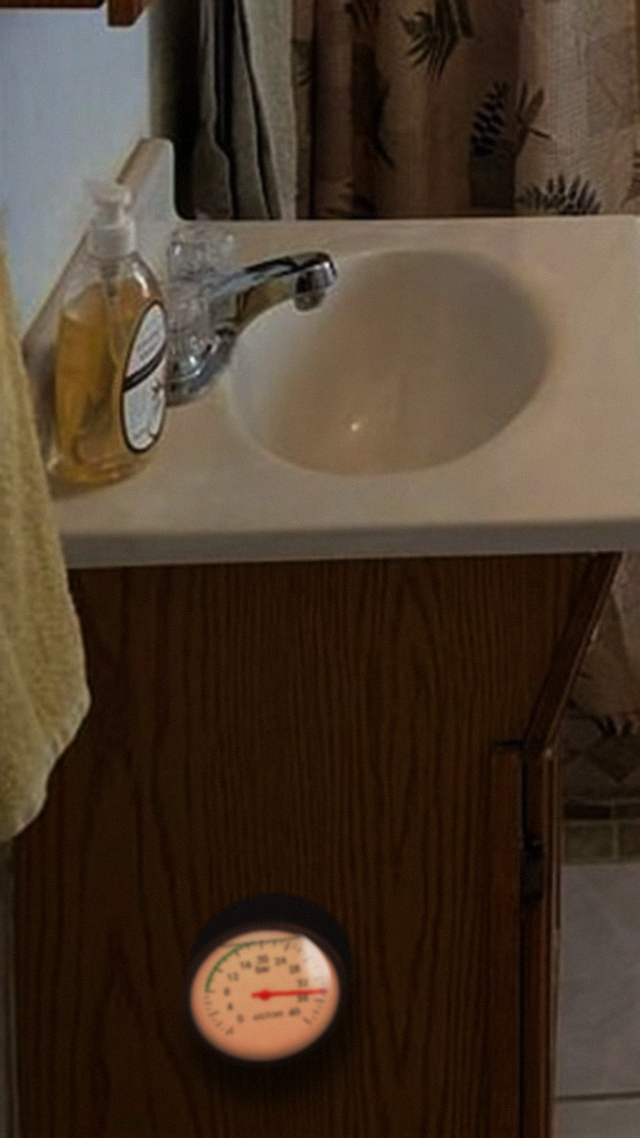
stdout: **34** bar
